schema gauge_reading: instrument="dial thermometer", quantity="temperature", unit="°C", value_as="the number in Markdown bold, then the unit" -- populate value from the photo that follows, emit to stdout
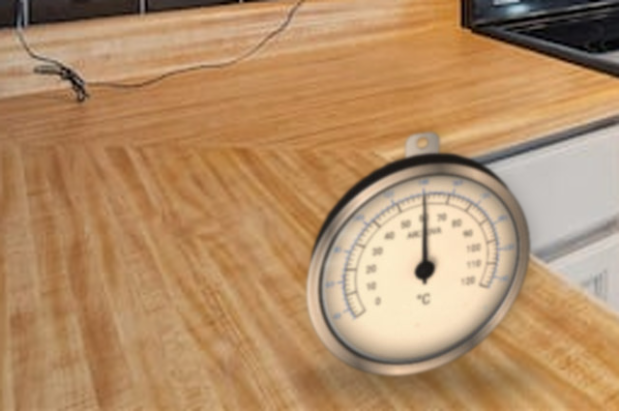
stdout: **60** °C
